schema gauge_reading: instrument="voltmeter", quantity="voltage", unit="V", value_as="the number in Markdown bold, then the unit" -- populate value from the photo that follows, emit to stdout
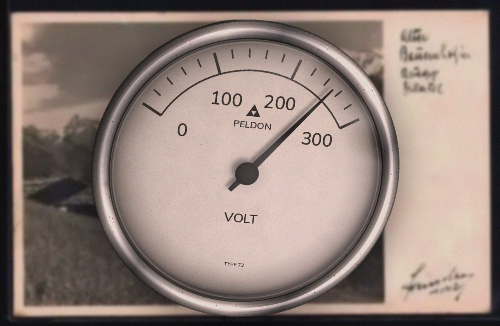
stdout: **250** V
